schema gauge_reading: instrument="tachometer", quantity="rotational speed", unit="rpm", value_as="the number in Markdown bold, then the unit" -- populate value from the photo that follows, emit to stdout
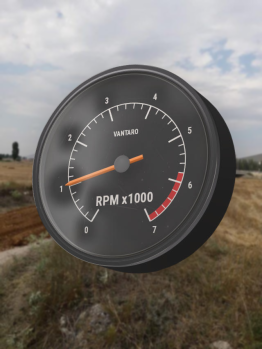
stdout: **1000** rpm
